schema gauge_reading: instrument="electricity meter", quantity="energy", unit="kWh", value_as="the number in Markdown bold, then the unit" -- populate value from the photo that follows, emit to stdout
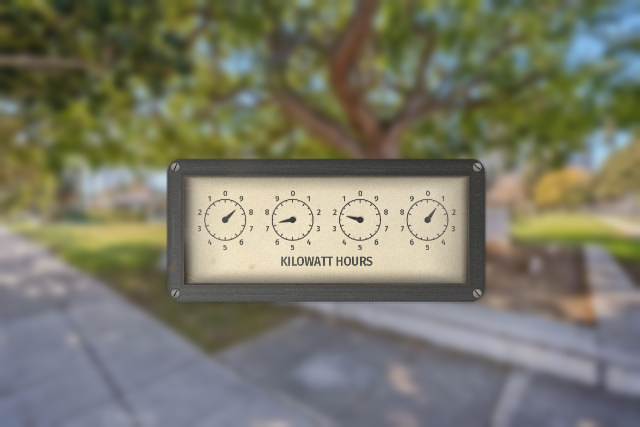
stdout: **8721** kWh
